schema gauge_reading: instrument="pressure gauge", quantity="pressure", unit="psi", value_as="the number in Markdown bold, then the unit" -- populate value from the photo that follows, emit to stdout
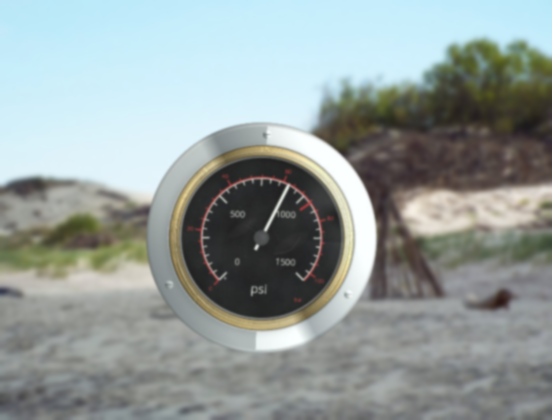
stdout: **900** psi
